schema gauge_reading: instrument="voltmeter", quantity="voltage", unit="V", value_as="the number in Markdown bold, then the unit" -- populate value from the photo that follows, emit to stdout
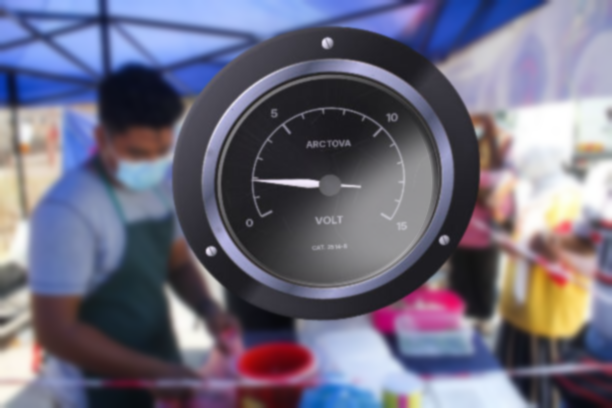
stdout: **2** V
